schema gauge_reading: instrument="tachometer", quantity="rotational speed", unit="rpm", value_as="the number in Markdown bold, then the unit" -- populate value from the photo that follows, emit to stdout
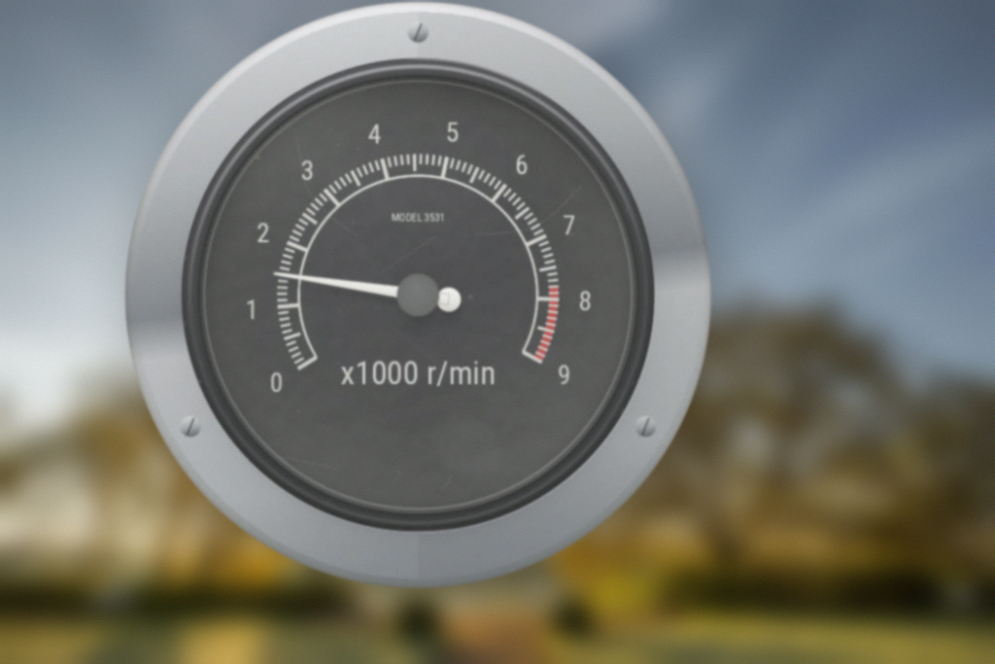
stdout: **1500** rpm
